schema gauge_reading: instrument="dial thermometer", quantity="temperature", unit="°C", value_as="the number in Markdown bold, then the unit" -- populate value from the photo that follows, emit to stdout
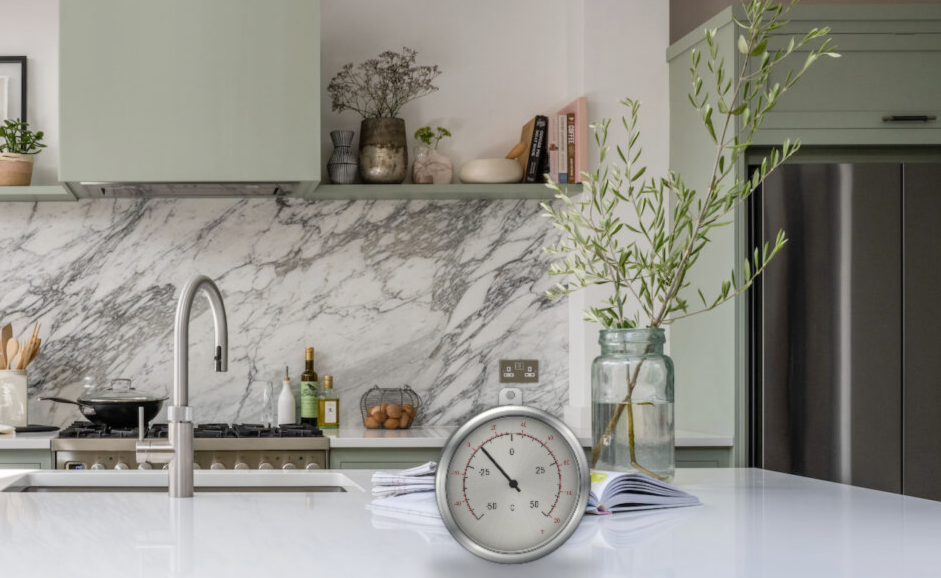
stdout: **-15** °C
